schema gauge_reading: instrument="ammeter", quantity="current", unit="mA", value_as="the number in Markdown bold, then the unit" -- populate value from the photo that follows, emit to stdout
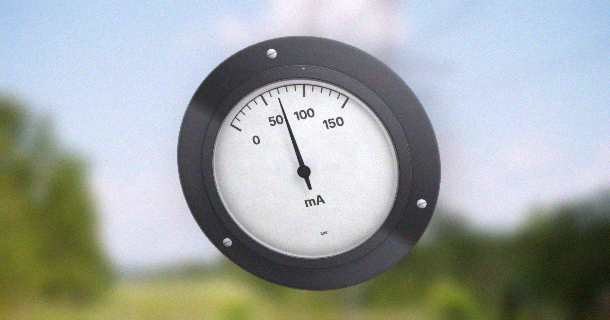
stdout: **70** mA
